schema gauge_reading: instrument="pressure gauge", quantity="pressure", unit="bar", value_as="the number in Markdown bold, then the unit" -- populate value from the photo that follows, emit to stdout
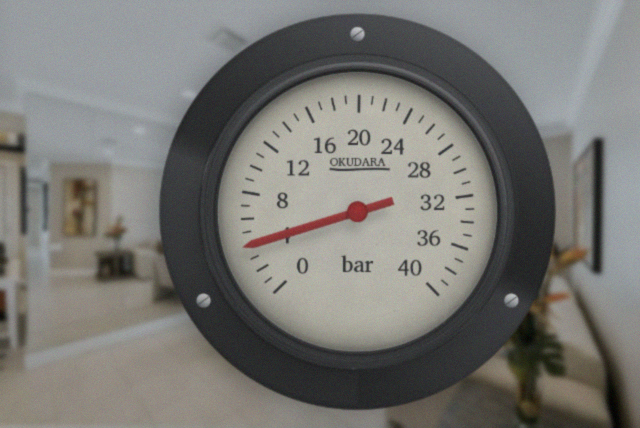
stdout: **4** bar
